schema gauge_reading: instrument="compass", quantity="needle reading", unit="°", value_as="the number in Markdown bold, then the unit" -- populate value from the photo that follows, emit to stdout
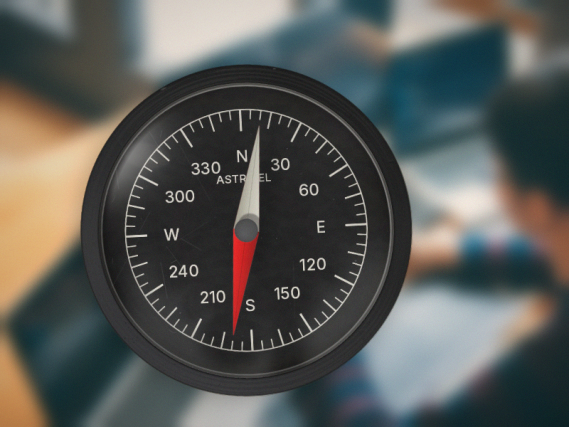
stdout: **190** °
